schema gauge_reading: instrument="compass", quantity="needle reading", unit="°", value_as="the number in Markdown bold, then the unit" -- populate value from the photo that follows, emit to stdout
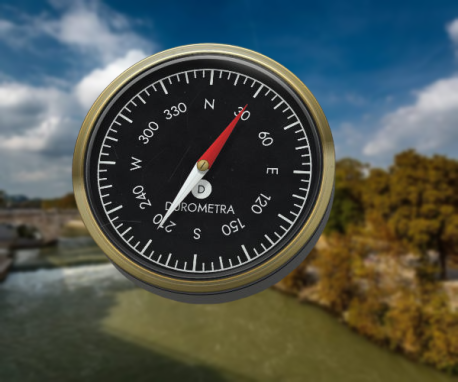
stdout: **30** °
